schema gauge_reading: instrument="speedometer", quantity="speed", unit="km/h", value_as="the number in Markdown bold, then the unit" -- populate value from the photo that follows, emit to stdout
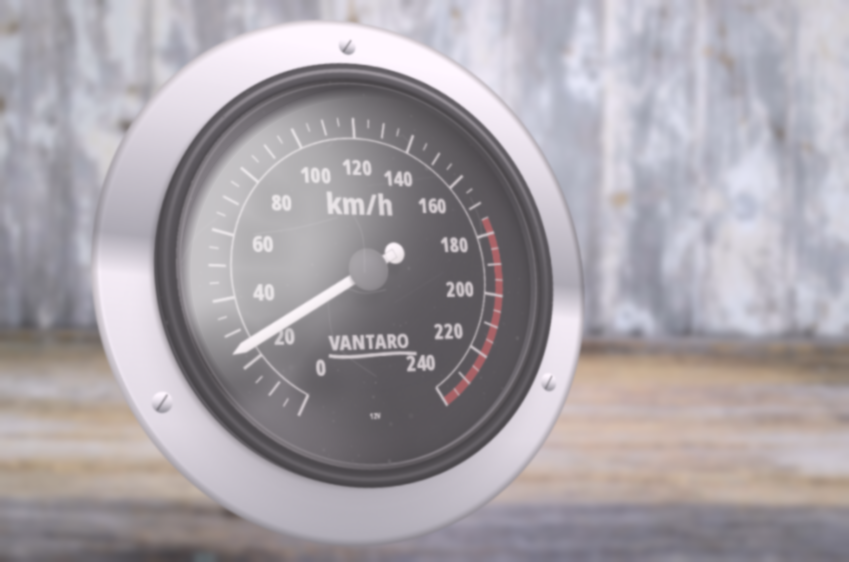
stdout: **25** km/h
